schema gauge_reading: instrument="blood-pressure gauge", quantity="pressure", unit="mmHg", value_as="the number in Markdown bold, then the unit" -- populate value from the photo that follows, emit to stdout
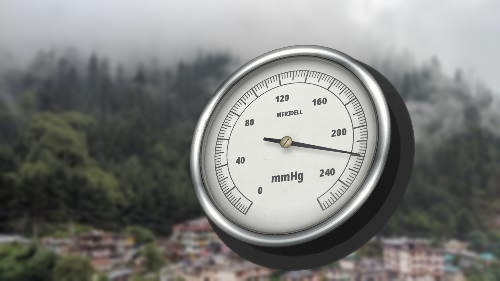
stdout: **220** mmHg
